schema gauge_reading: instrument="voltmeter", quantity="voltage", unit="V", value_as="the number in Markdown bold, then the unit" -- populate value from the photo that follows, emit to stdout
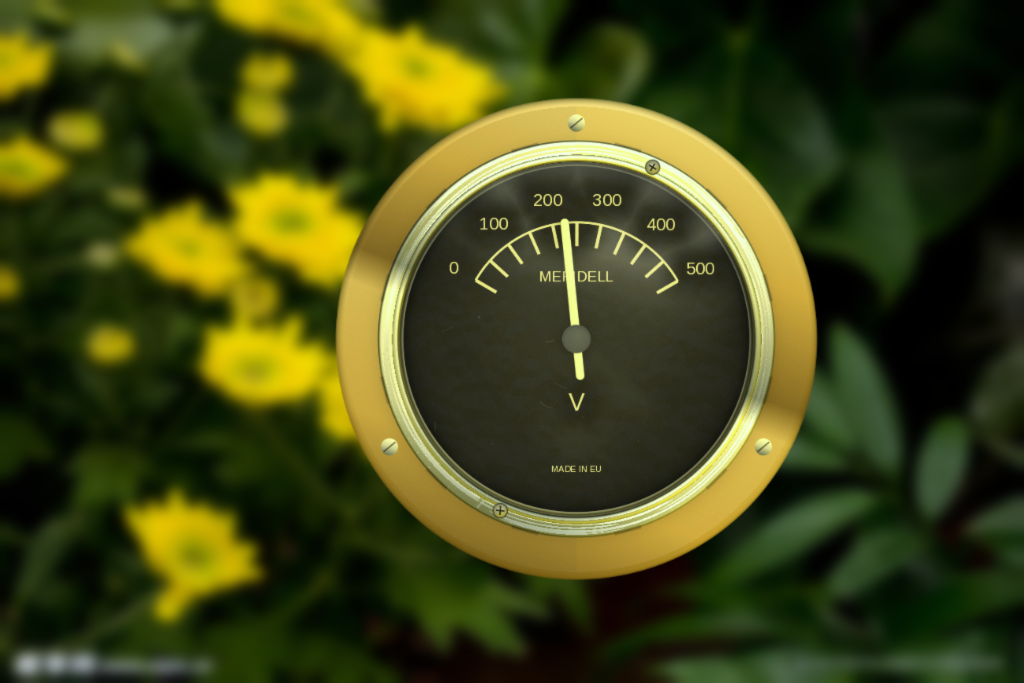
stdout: **225** V
